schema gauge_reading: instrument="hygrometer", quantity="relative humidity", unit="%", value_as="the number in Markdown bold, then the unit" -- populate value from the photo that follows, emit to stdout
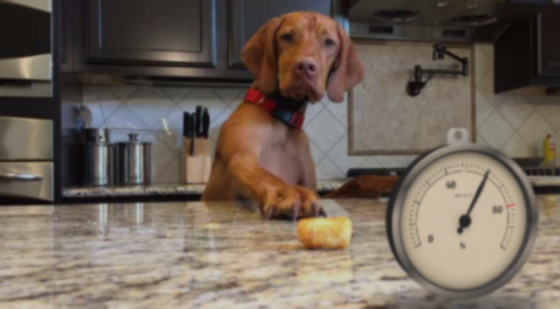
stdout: **60** %
